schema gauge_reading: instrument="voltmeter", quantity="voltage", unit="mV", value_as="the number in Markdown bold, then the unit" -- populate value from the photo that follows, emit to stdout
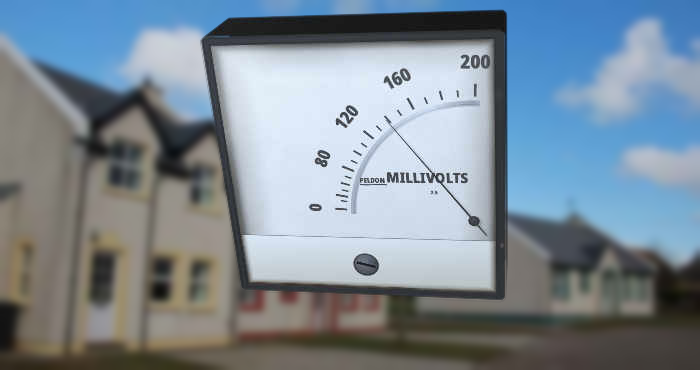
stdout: **140** mV
